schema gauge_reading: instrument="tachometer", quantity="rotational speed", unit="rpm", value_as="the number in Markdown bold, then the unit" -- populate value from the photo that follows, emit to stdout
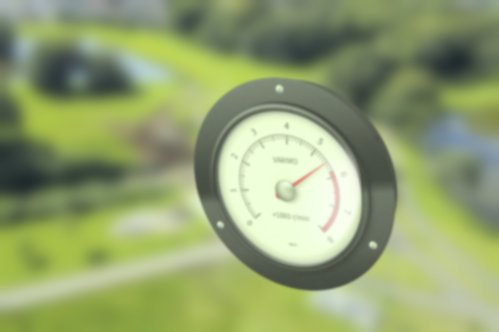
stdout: **5500** rpm
